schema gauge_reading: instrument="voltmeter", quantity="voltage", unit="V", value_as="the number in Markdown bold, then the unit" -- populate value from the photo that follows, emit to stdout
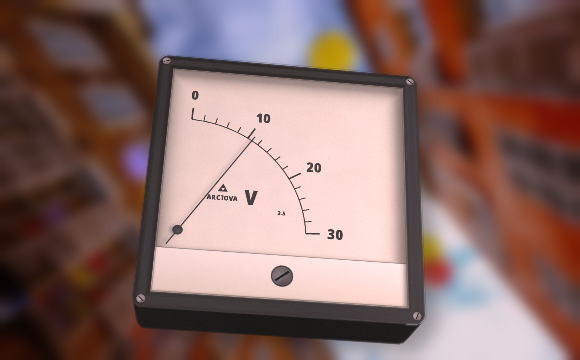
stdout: **11** V
